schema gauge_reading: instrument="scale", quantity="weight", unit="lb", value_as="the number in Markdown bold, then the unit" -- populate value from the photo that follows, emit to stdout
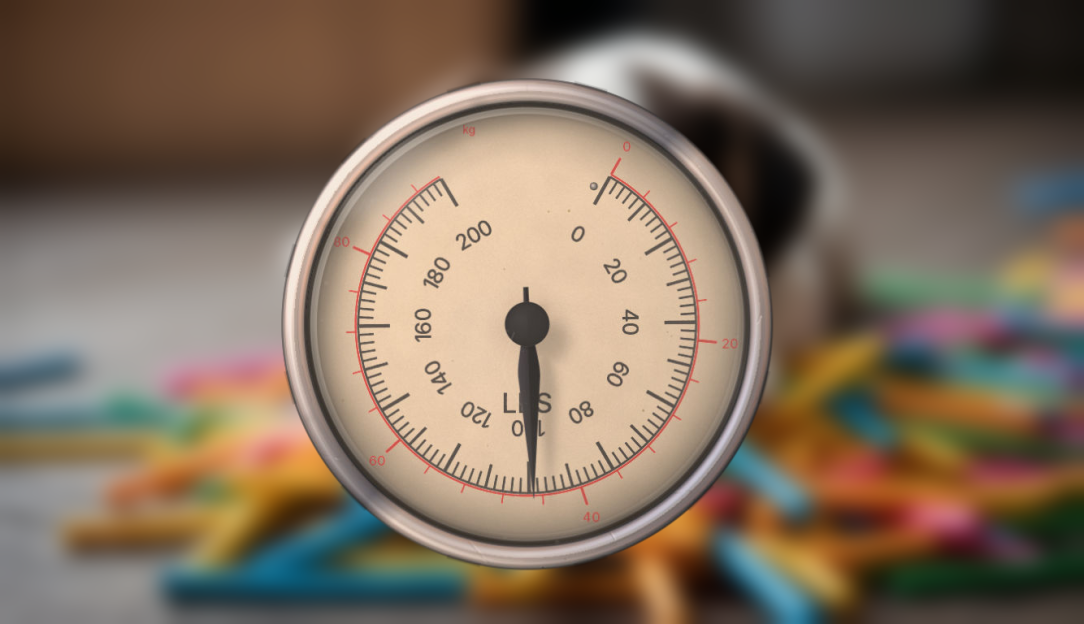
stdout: **99** lb
